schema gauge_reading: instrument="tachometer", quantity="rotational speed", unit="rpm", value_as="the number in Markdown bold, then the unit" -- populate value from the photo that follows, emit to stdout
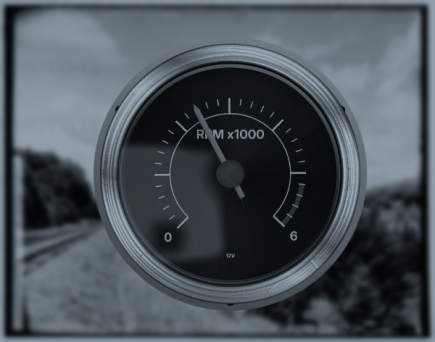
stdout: **2400** rpm
